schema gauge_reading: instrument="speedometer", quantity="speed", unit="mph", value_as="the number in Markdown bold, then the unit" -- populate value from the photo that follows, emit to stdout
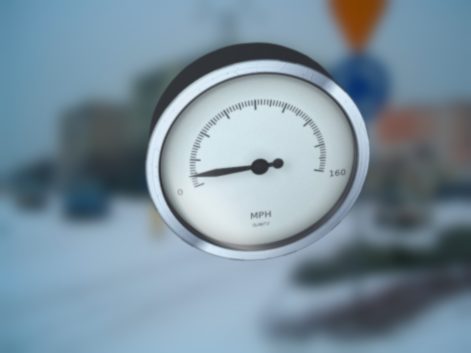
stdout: **10** mph
